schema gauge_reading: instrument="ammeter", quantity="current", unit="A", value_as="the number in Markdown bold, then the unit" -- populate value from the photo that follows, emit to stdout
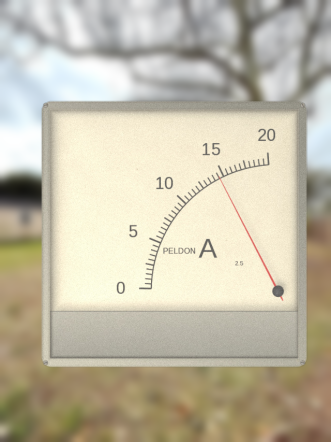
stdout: **14.5** A
